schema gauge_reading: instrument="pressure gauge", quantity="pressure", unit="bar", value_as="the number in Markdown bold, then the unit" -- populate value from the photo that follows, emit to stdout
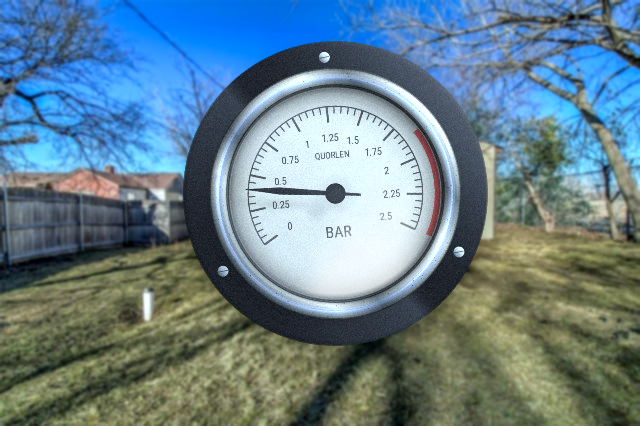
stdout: **0.4** bar
